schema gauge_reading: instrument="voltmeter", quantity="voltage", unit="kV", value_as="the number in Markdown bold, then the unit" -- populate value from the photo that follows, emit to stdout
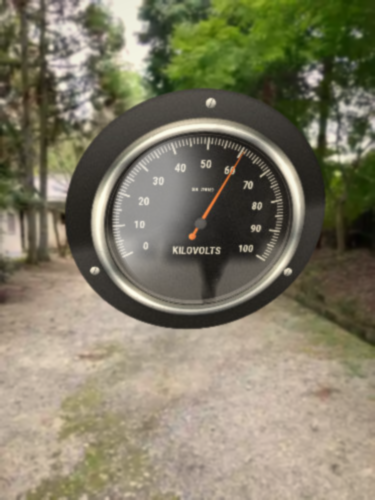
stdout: **60** kV
